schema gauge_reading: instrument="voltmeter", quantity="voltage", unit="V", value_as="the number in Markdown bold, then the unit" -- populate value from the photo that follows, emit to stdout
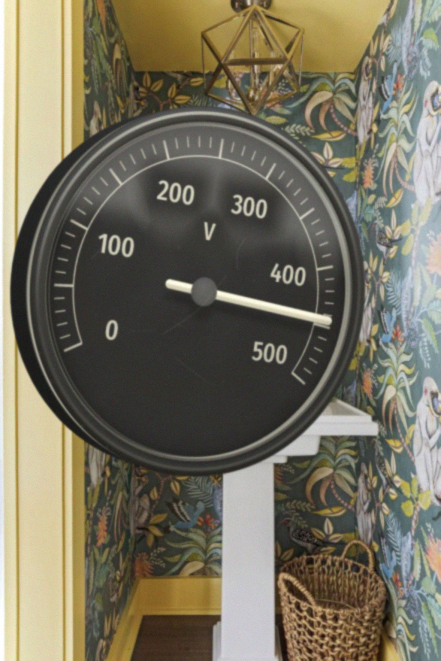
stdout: **445** V
